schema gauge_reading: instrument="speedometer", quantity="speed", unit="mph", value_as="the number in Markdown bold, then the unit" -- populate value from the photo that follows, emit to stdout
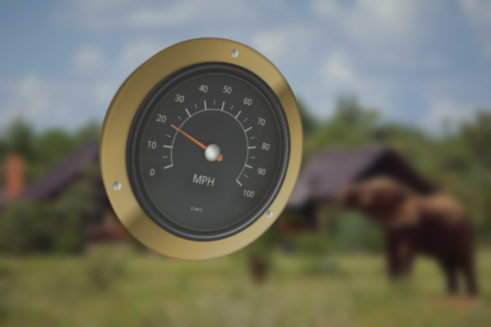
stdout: **20** mph
